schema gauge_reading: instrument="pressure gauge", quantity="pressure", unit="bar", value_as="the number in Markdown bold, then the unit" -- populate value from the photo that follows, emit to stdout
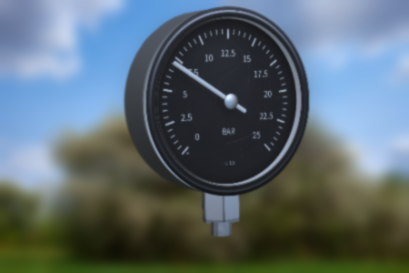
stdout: **7** bar
